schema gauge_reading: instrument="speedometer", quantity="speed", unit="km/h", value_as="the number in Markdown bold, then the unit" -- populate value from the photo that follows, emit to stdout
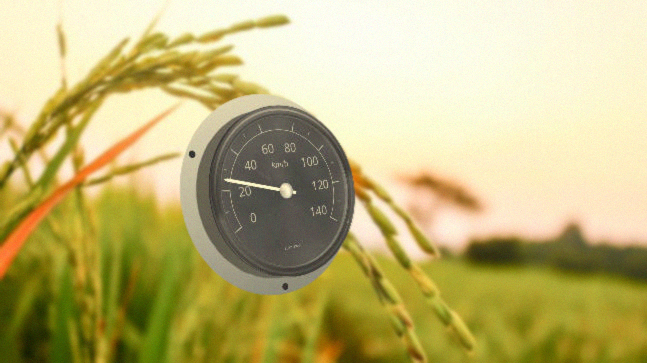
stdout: **25** km/h
